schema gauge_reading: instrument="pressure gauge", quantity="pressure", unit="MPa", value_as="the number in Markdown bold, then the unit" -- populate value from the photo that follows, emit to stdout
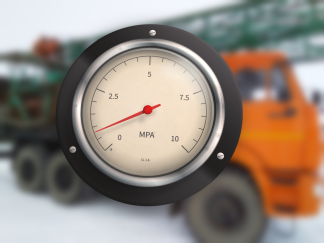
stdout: **0.75** MPa
